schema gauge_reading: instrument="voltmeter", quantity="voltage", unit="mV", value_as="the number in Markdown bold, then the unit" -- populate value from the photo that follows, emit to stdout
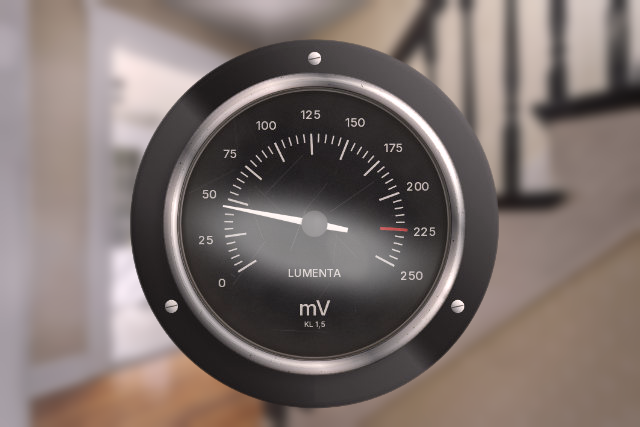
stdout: **45** mV
